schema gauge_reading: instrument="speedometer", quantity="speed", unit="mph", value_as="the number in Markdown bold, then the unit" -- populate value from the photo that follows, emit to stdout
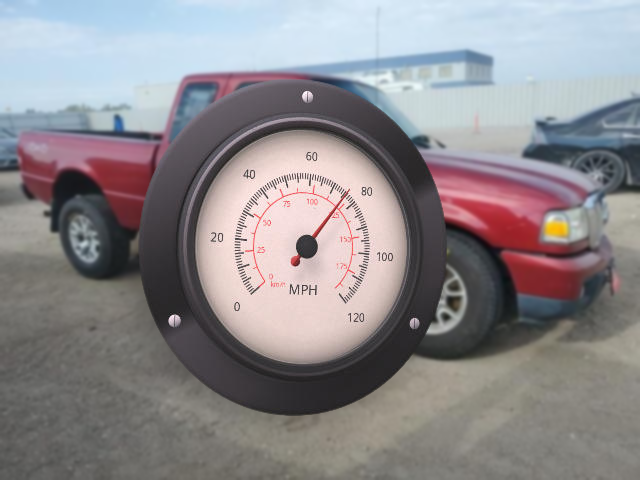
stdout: **75** mph
